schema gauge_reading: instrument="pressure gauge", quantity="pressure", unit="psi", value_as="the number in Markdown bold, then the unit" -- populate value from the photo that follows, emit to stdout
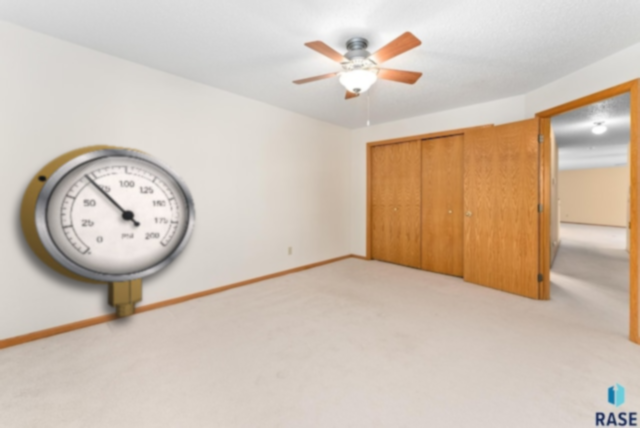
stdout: **70** psi
